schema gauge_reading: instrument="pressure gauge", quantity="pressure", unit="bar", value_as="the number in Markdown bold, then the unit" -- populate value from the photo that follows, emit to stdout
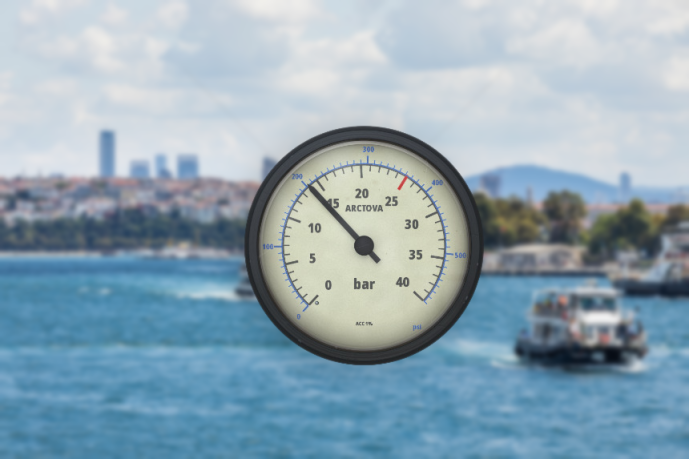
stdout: **14** bar
